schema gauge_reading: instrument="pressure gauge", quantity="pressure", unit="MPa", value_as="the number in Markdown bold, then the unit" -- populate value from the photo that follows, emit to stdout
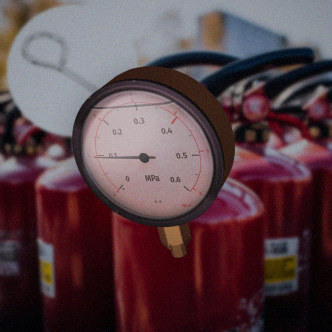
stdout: **0.1** MPa
